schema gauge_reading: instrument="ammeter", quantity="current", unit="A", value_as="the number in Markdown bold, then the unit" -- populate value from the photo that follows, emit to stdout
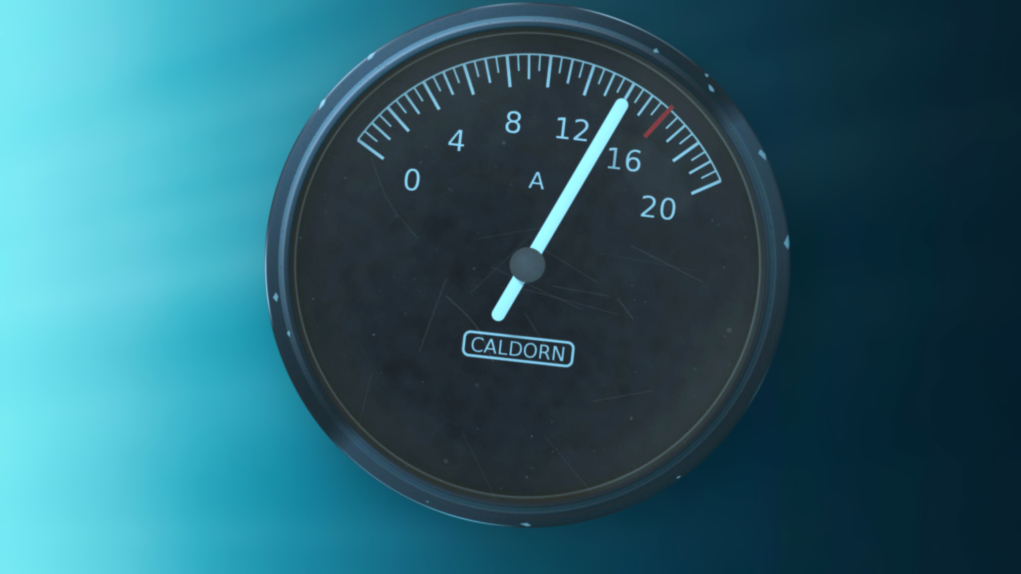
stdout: **14** A
